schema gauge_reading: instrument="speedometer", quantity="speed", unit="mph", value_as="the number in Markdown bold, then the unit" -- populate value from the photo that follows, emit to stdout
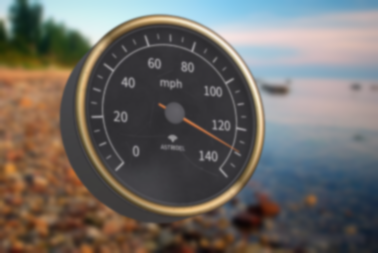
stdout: **130** mph
